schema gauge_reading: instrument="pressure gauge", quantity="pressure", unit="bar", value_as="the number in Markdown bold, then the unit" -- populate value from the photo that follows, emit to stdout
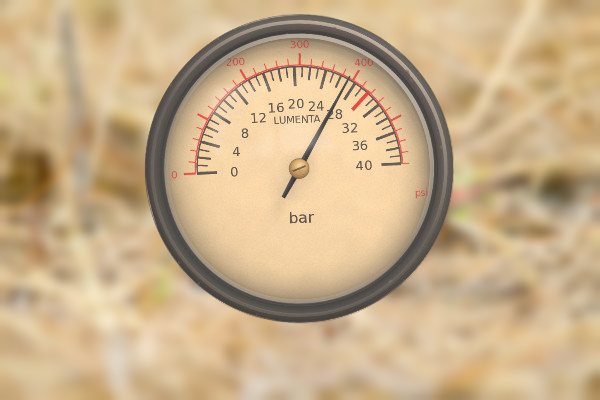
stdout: **27** bar
